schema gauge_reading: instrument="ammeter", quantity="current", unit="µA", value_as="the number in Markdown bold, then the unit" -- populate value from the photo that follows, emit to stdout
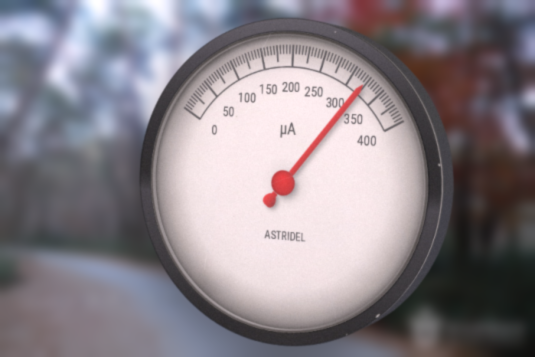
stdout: **325** µA
